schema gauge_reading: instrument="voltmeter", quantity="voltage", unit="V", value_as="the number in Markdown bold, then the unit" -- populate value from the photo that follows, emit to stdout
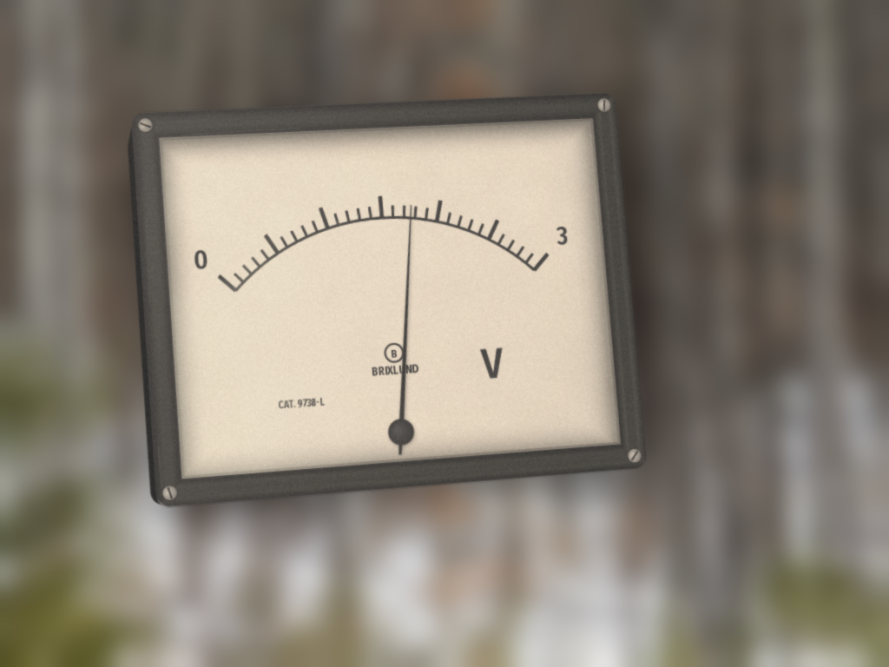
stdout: **1.75** V
